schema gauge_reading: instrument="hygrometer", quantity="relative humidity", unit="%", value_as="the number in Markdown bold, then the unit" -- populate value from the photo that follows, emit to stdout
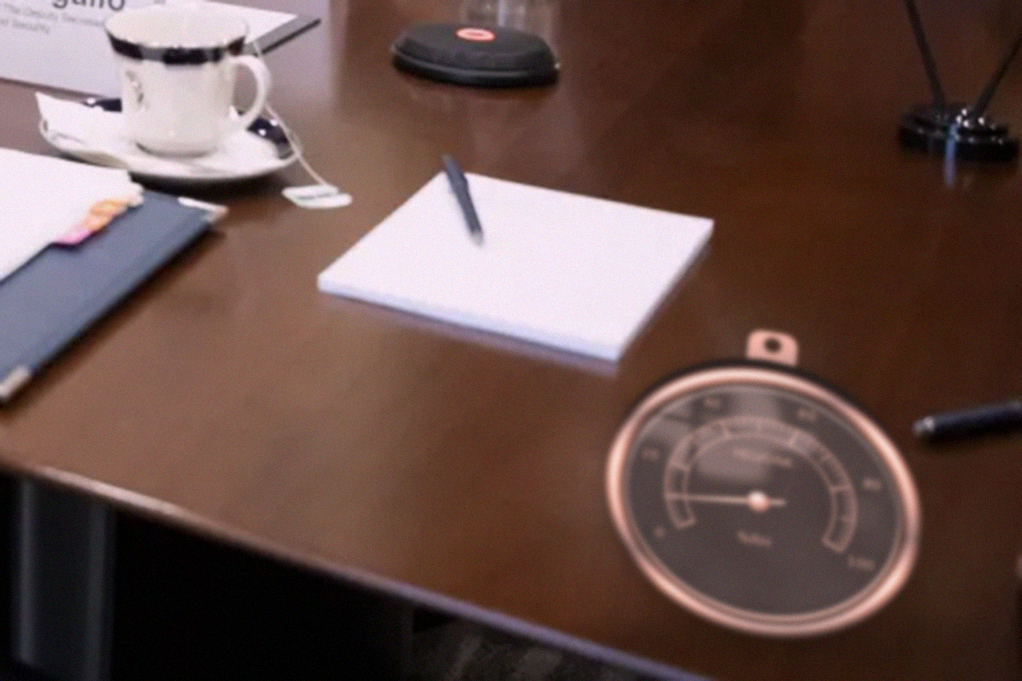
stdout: **10** %
